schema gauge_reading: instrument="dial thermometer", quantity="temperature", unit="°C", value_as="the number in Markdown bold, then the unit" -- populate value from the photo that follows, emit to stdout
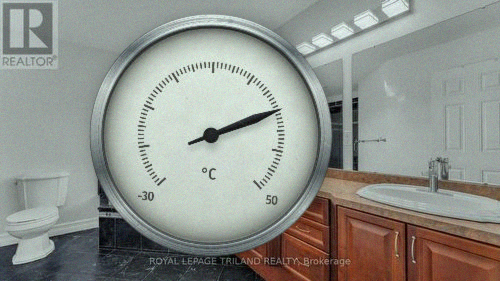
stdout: **30** °C
